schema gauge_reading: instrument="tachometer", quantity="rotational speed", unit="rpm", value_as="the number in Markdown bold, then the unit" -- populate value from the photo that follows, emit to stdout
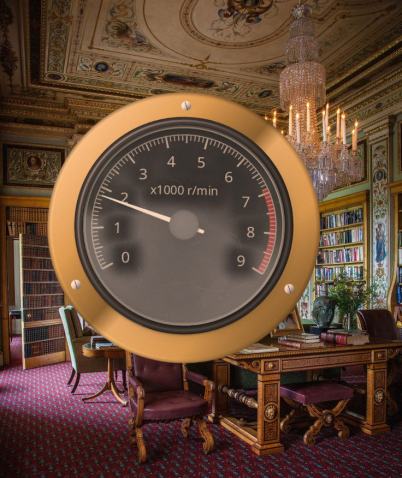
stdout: **1800** rpm
